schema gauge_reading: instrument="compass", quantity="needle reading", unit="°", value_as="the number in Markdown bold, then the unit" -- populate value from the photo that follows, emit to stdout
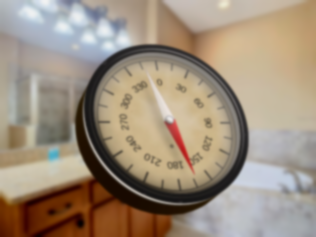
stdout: **165** °
